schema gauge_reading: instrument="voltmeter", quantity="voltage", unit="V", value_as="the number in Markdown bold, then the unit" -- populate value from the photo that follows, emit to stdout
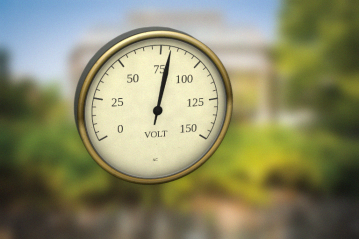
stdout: **80** V
